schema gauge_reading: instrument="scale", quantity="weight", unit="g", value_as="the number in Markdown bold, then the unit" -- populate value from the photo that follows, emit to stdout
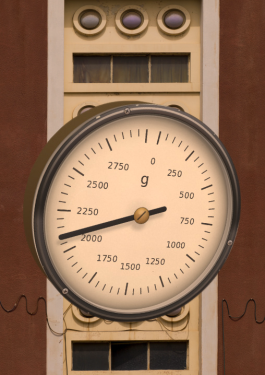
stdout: **2100** g
